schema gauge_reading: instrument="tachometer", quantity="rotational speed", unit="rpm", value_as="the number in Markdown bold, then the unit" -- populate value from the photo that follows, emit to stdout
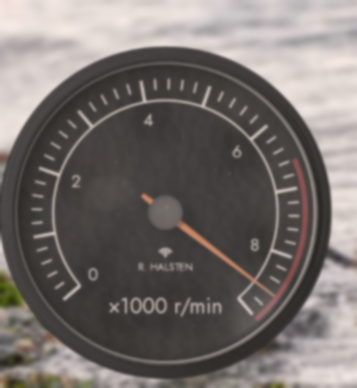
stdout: **8600** rpm
